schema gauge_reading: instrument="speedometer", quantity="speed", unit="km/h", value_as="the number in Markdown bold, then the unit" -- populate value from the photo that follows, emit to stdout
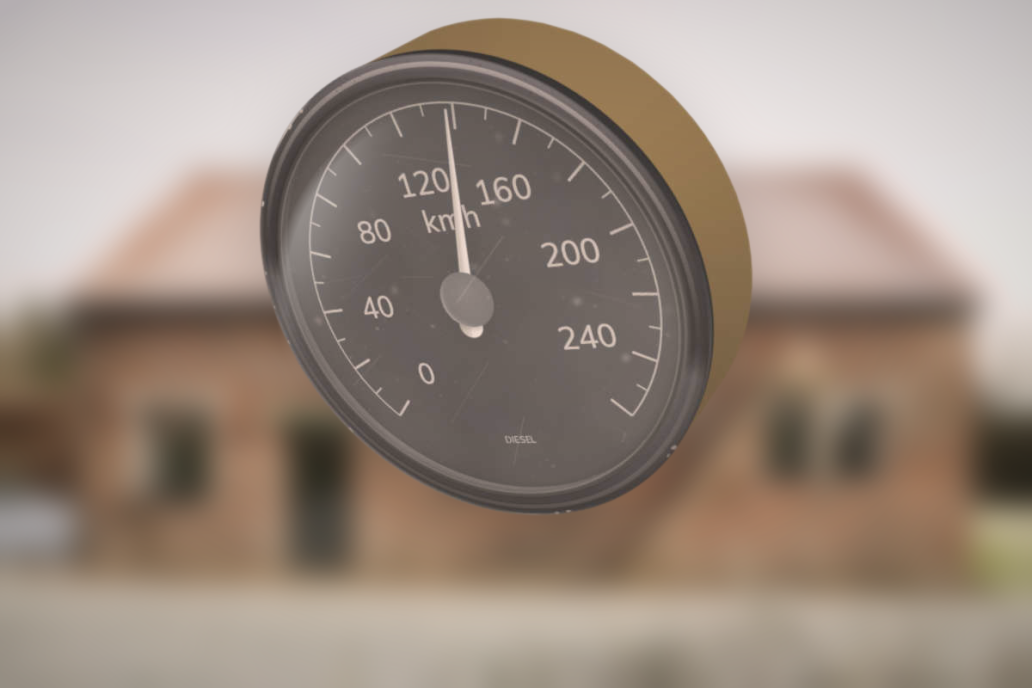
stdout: **140** km/h
